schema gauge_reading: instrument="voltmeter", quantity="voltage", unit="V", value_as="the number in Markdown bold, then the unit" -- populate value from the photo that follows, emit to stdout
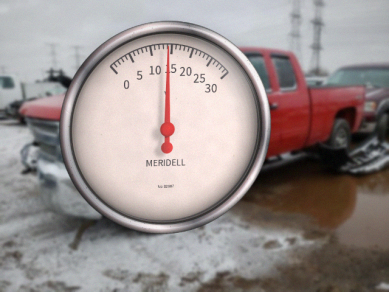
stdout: **14** V
